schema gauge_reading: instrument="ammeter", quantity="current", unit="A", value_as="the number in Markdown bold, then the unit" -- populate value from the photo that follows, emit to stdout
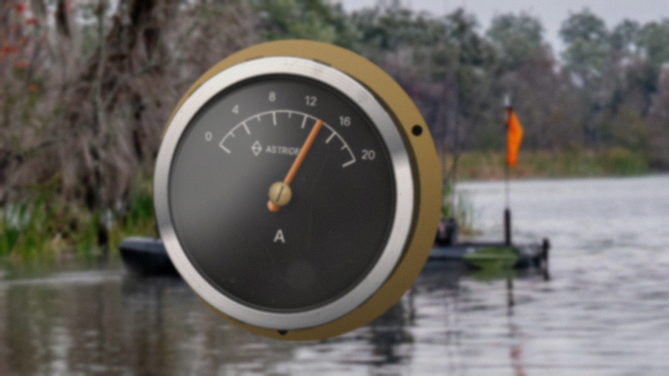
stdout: **14** A
